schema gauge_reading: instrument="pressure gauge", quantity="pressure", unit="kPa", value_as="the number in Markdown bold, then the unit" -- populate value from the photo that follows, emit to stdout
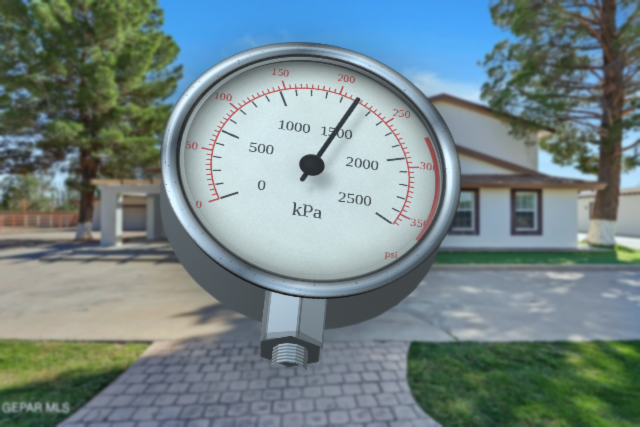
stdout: **1500** kPa
